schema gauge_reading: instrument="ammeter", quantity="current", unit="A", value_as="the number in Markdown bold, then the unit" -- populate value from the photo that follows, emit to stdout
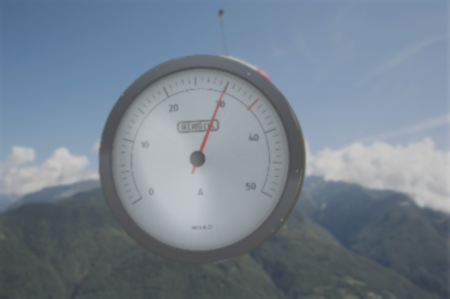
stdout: **30** A
